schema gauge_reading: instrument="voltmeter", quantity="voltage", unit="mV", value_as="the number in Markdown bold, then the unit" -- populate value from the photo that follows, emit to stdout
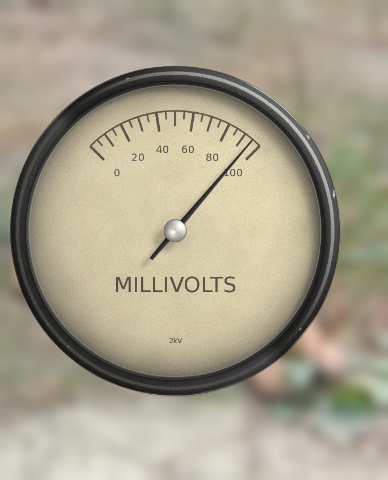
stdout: **95** mV
